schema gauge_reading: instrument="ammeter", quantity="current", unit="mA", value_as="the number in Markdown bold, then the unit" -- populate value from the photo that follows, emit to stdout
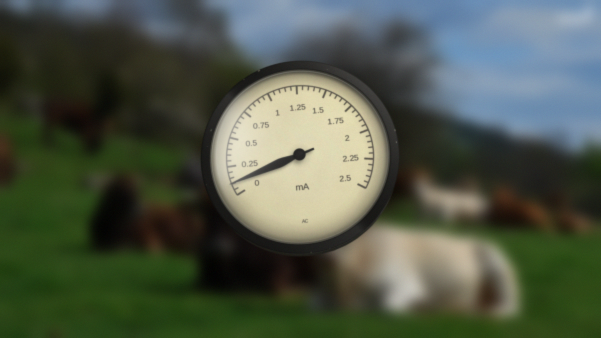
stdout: **0.1** mA
